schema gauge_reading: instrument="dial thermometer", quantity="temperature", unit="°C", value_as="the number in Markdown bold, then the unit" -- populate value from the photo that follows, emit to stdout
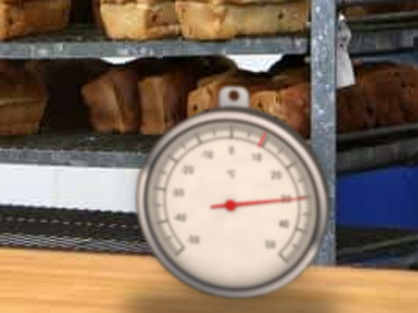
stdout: **30** °C
